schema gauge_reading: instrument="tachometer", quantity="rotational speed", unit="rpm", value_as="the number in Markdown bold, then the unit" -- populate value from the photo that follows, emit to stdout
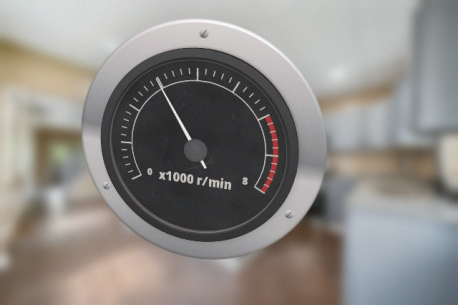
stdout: **3000** rpm
